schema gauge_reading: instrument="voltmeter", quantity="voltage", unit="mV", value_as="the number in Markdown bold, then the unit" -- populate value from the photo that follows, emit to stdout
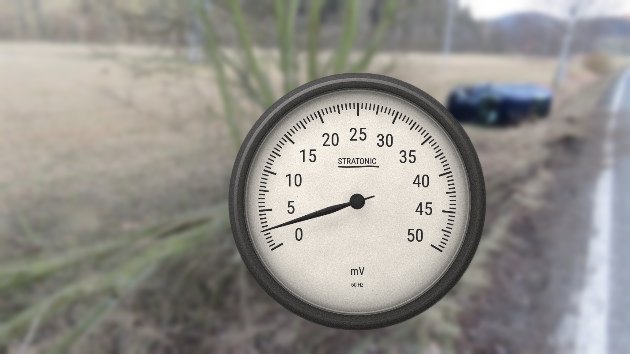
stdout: **2.5** mV
